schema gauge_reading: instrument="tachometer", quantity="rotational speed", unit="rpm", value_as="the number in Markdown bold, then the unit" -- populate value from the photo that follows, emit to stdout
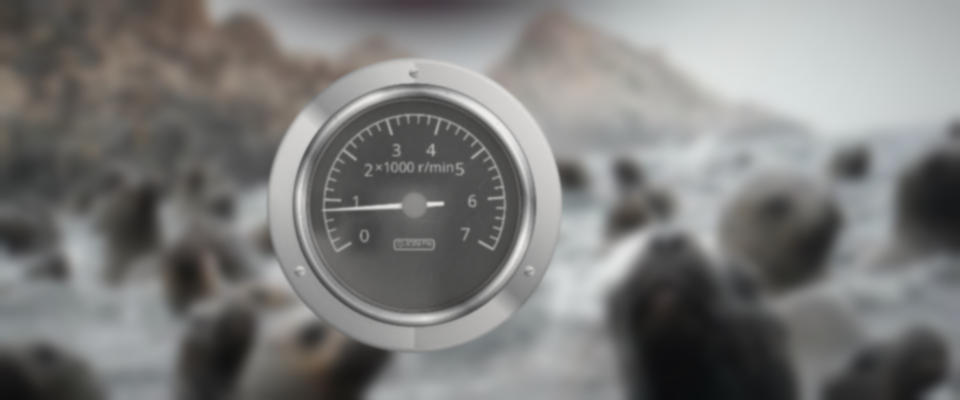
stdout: **800** rpm
